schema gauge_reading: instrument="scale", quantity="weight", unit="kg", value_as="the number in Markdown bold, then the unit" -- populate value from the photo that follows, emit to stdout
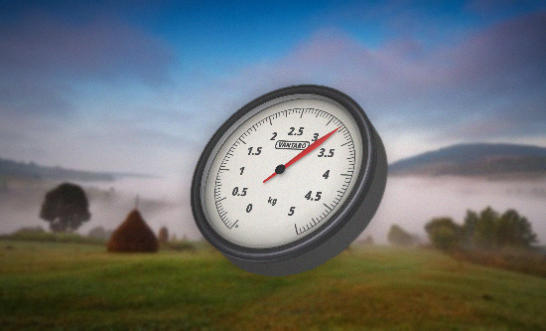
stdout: **3.25** kg
